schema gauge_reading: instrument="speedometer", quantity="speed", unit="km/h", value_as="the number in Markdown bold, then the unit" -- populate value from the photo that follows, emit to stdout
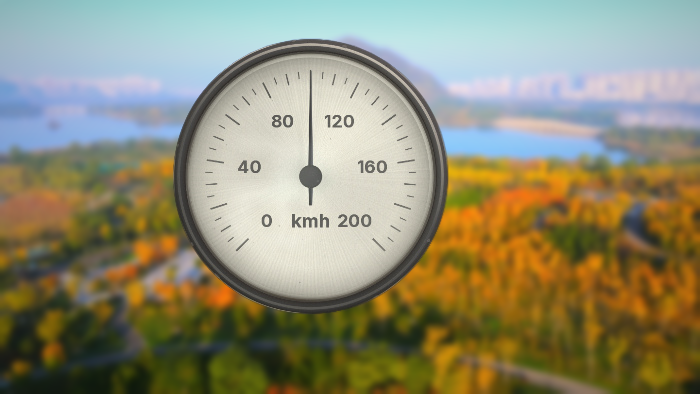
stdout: **100** km/h
